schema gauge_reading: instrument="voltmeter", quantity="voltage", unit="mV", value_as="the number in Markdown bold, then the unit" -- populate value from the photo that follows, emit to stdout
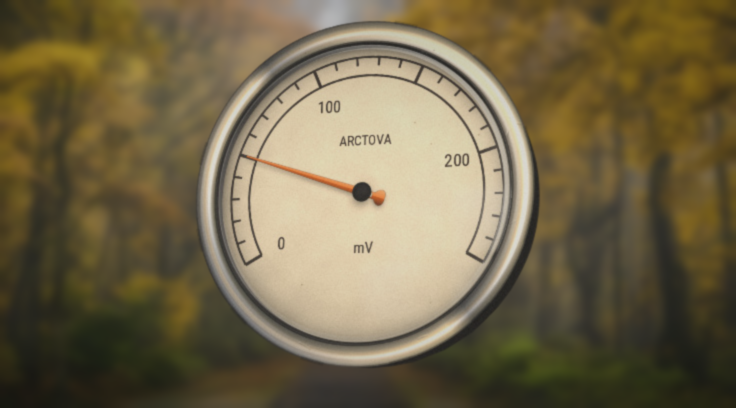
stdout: **50** mV
